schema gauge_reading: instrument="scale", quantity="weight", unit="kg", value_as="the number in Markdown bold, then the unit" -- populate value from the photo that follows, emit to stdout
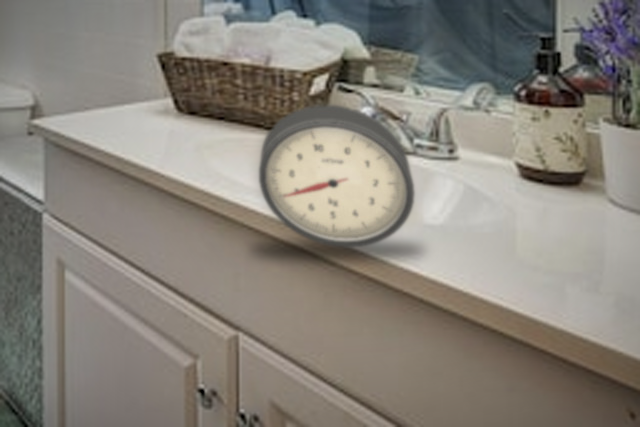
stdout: **7** kg
